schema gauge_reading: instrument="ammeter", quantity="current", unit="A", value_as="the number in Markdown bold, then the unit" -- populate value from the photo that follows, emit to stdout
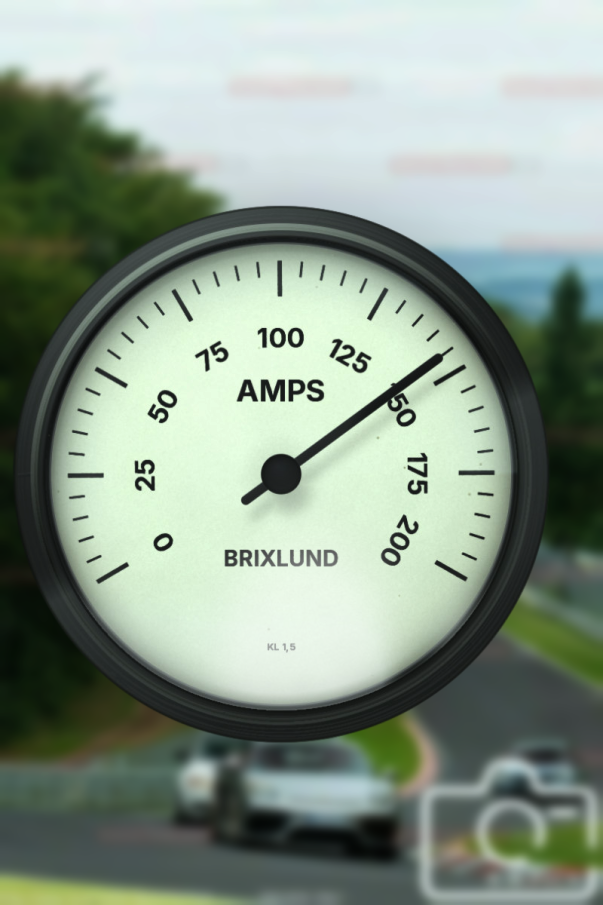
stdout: **145** A
